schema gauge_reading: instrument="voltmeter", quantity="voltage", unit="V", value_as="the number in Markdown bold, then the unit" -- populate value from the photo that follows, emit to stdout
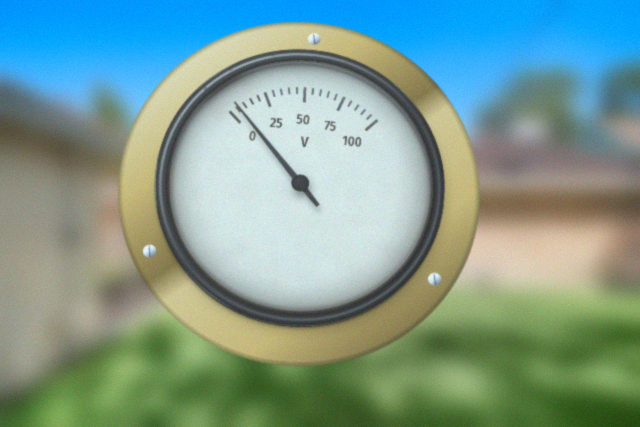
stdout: **5** V
